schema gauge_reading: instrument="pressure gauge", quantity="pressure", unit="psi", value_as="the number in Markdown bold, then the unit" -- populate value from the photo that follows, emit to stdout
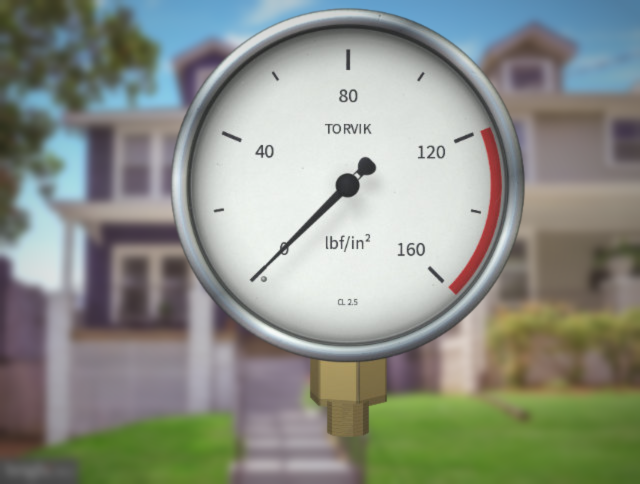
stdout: **0** psi
